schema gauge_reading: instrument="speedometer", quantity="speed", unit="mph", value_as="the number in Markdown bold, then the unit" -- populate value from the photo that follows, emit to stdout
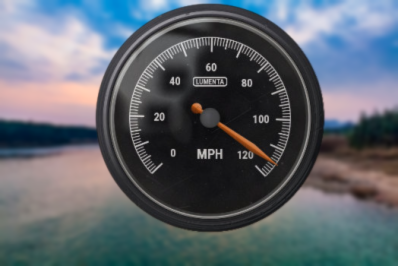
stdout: **115** mph
